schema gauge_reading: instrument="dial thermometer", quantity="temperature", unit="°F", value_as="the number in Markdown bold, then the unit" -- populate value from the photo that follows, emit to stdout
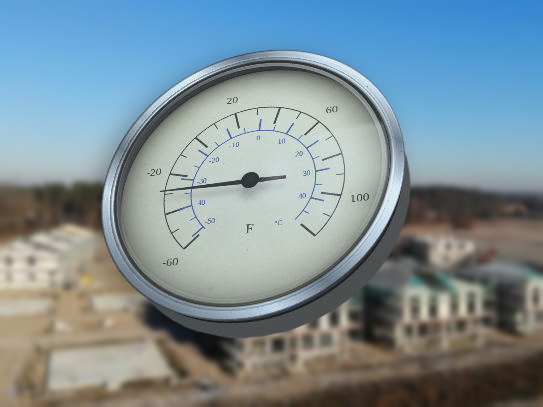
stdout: **-30** °F
